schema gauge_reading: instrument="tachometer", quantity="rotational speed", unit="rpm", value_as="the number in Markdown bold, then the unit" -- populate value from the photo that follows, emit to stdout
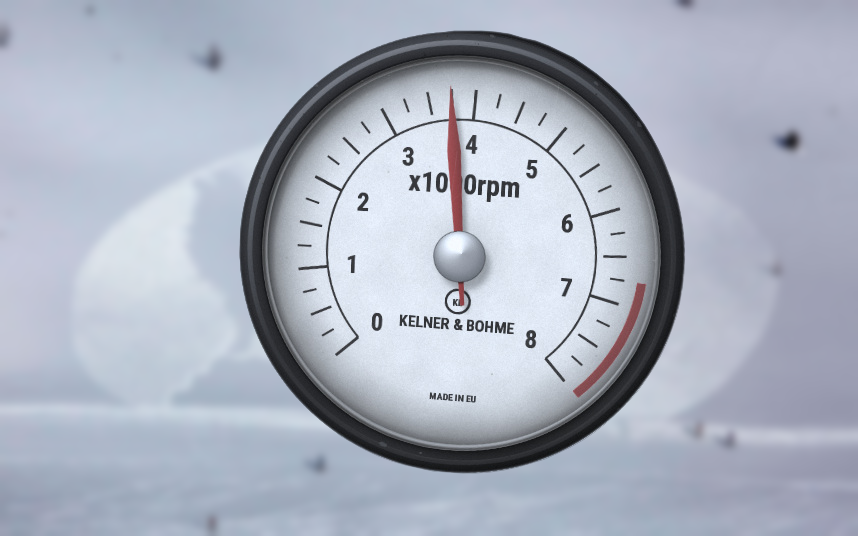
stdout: **3750** rpm
